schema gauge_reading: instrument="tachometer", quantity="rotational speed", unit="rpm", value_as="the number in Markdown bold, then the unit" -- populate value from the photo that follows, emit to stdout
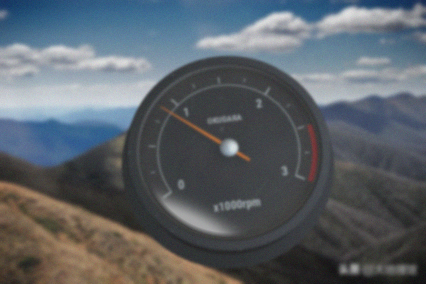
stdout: **875** rpm
